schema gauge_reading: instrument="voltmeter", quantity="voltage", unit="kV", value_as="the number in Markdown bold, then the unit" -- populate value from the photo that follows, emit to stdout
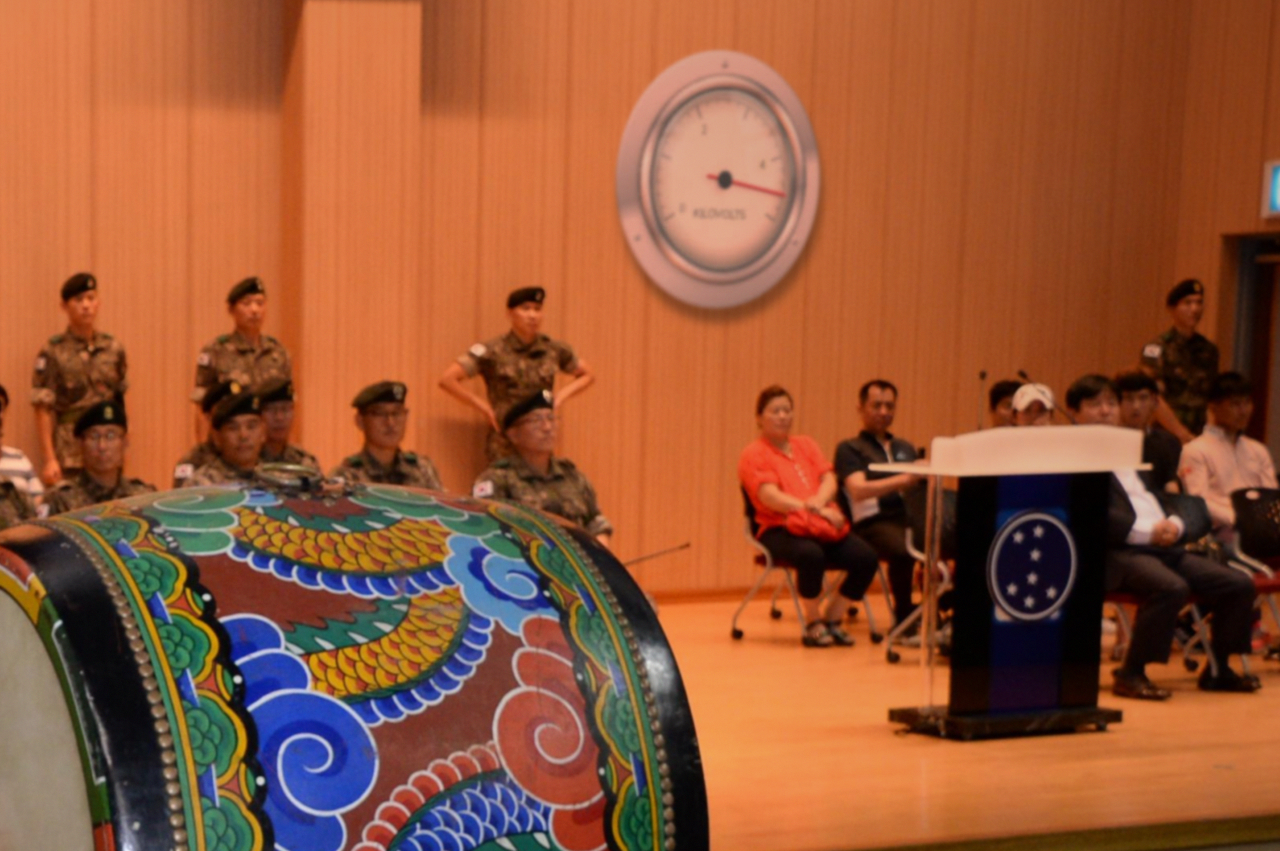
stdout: **4.6** kV
